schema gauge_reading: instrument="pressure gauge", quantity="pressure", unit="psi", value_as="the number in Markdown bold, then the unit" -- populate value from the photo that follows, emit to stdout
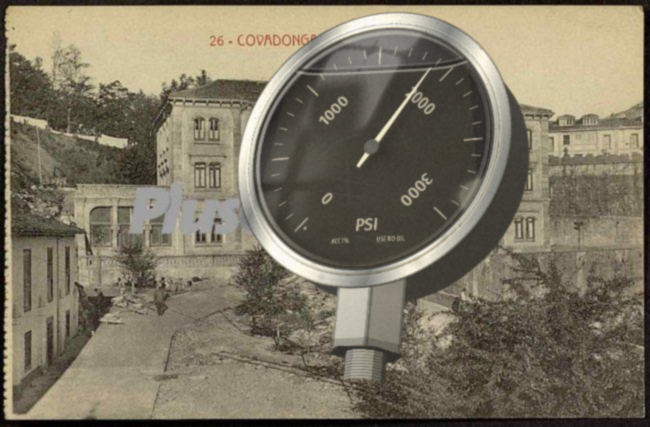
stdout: **1900** psi
